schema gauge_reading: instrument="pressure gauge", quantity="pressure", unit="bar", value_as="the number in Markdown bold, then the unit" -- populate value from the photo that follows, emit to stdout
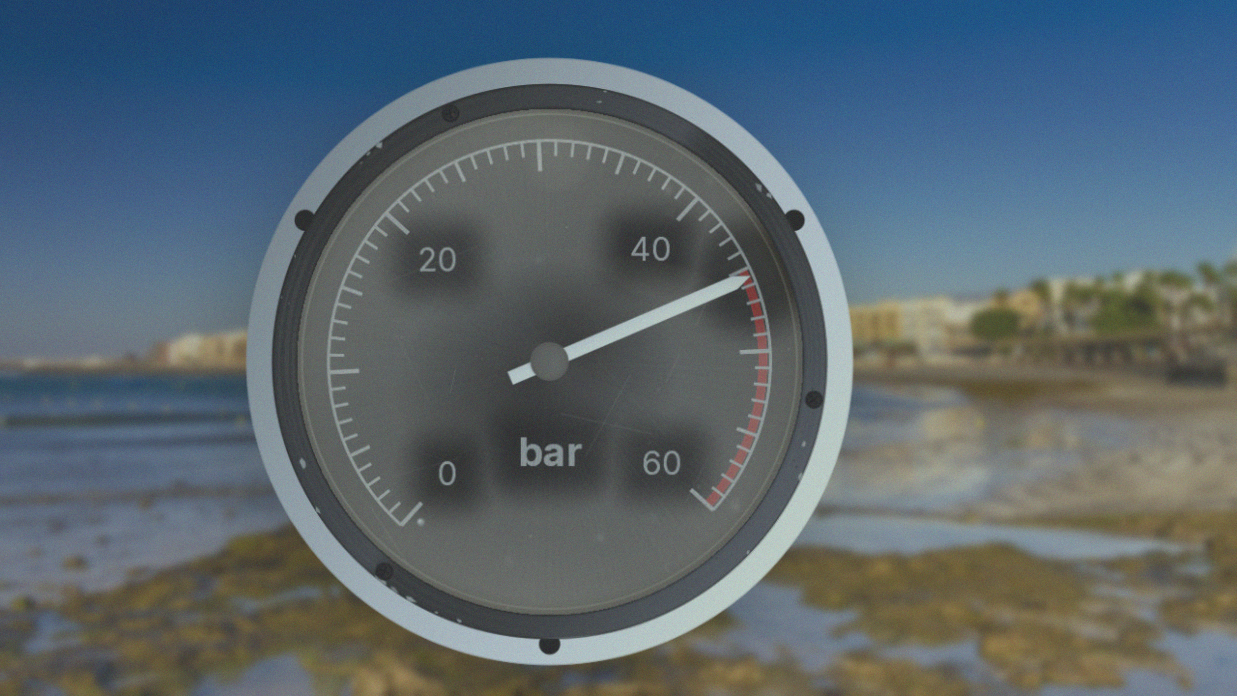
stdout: **45.5** bar
